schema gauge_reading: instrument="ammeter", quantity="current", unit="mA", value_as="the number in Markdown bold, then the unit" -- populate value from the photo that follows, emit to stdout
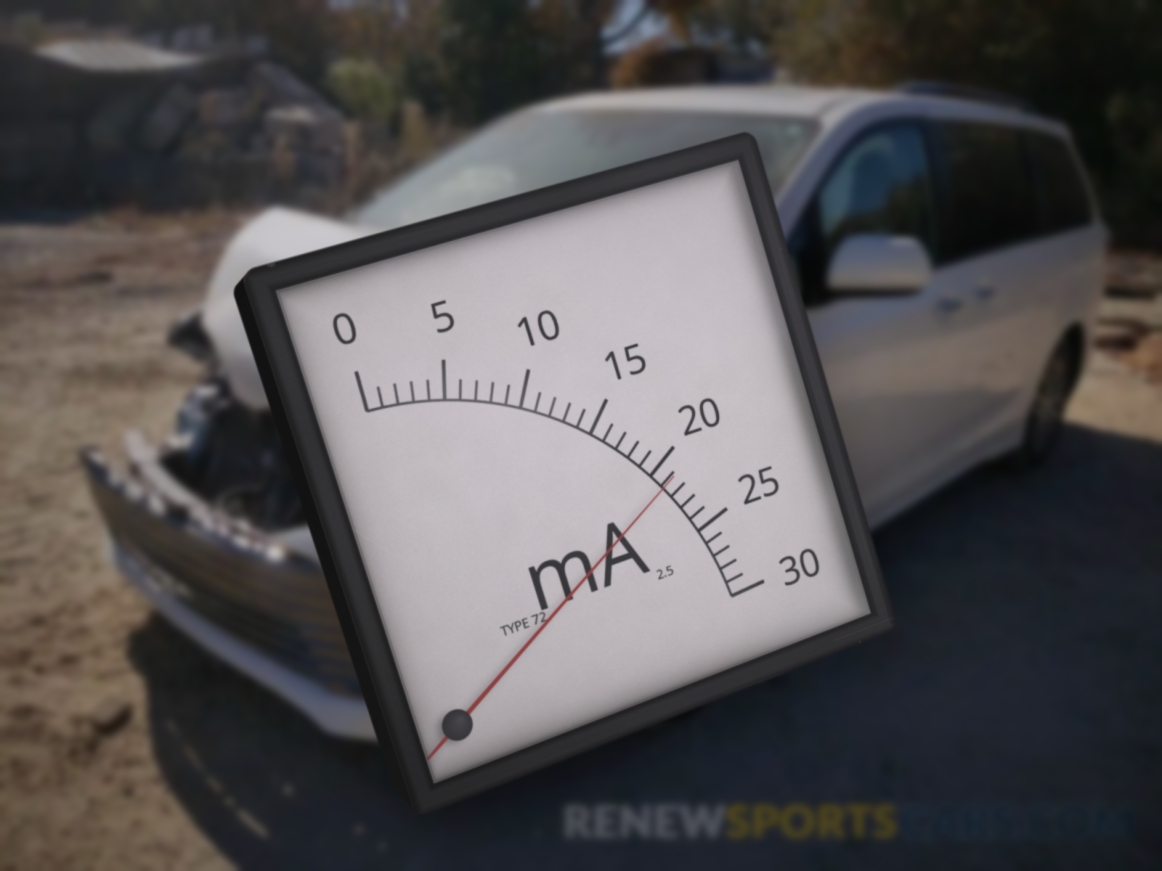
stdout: **21** mA
